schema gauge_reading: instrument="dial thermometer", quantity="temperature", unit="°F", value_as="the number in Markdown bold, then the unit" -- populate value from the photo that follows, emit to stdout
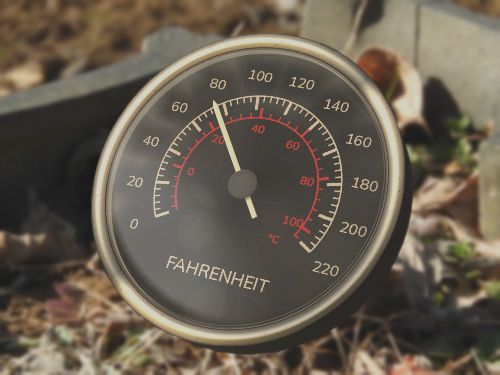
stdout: **76** °F
